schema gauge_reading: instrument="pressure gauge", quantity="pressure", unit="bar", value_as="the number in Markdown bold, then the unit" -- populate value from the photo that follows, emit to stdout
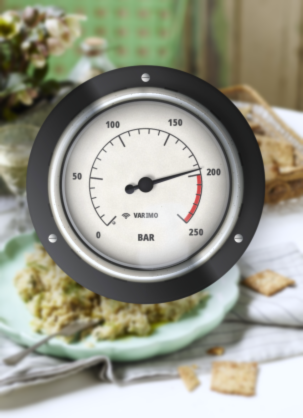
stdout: **195** bar
